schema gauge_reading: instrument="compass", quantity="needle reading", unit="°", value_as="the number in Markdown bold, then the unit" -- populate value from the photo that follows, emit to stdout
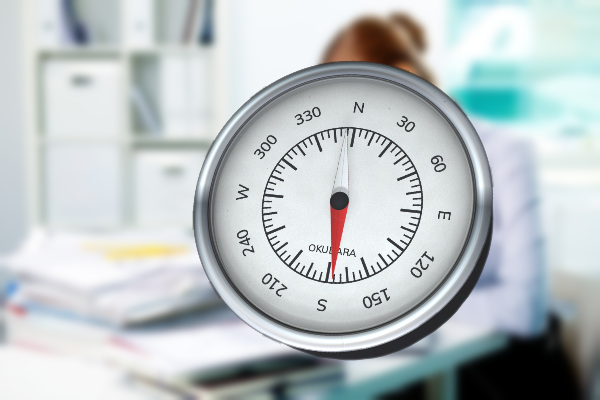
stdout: **175** °
